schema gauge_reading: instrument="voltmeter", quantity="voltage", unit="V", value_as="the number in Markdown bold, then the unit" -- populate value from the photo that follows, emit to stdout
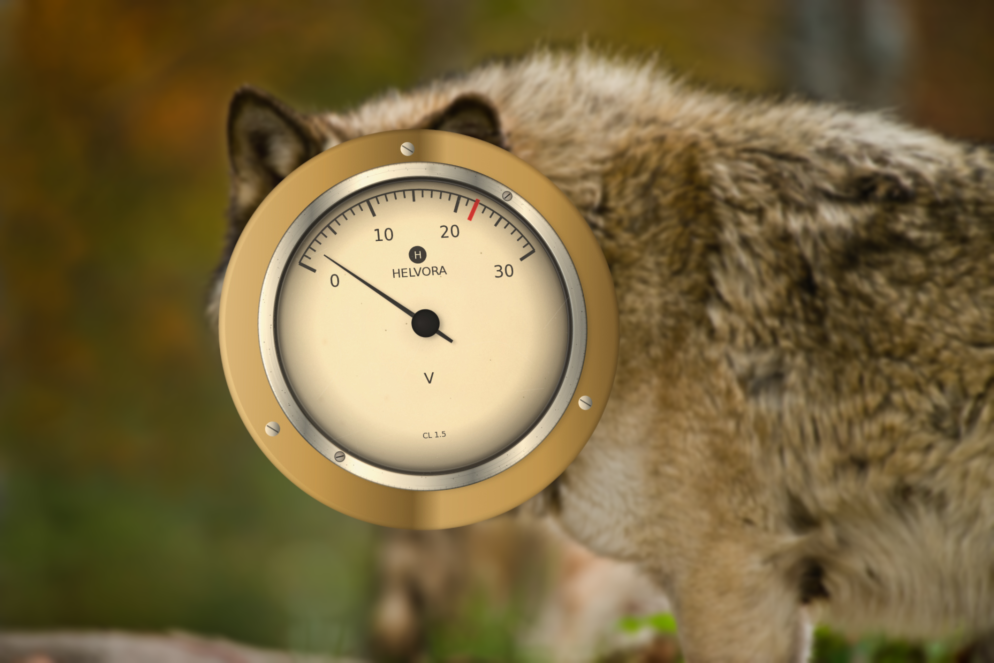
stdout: **2** V
